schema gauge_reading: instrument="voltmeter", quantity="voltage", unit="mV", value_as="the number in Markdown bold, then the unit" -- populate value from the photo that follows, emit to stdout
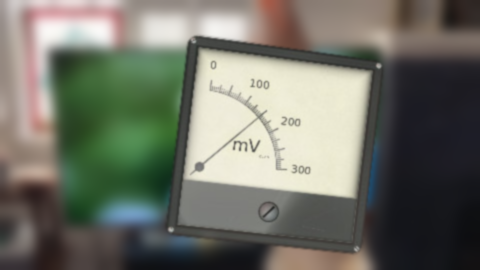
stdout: **150** mV
